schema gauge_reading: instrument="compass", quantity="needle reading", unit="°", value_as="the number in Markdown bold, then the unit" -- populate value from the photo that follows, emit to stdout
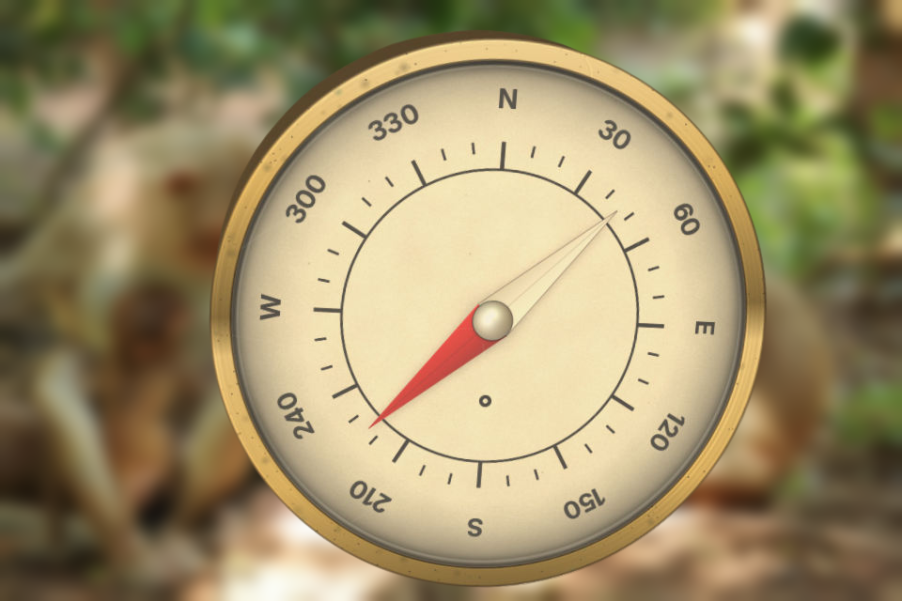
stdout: **225** °
